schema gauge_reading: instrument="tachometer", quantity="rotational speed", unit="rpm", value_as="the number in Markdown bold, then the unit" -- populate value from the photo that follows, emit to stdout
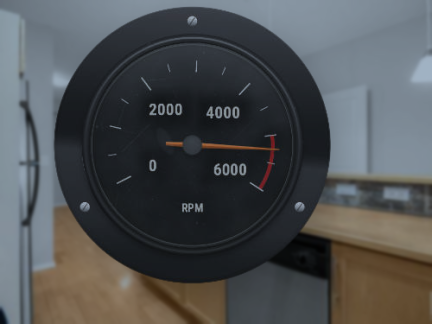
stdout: **5250** rpm
